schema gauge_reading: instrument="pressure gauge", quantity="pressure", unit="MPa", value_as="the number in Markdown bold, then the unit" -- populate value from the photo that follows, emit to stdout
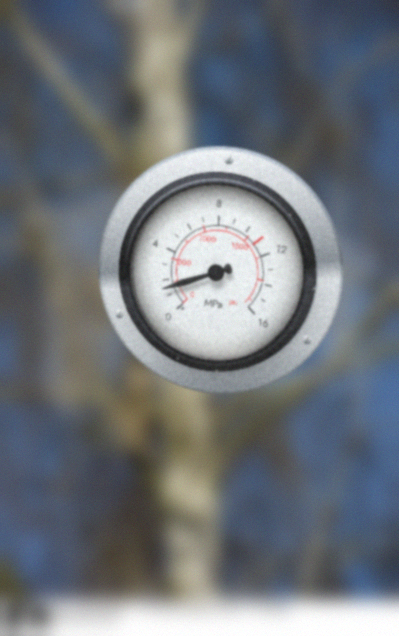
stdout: **1.5** MPa
